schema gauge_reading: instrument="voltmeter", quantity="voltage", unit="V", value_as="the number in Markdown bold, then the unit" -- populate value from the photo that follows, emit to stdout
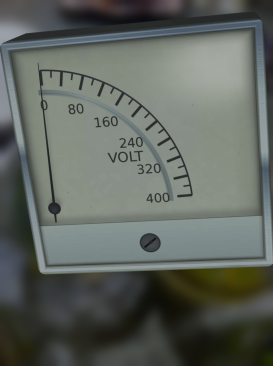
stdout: **0** V
